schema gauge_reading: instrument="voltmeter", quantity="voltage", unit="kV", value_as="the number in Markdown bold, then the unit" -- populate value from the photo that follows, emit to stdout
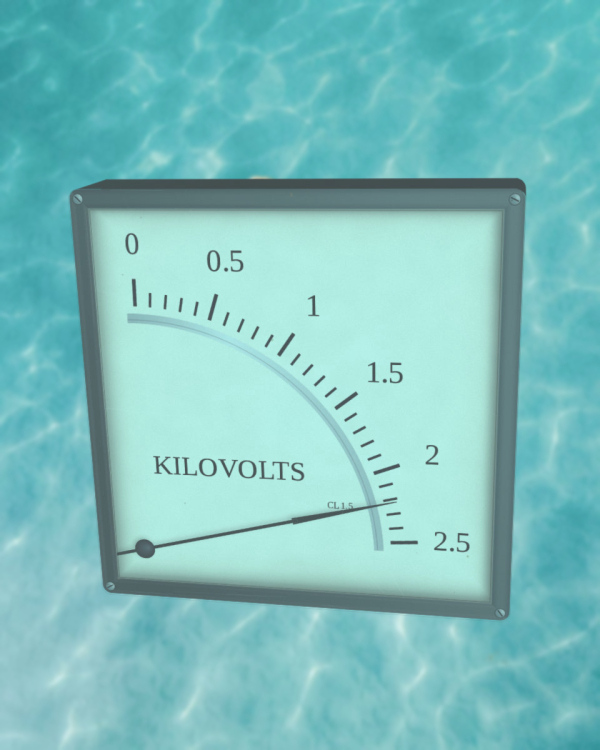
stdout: **2.2** kV
